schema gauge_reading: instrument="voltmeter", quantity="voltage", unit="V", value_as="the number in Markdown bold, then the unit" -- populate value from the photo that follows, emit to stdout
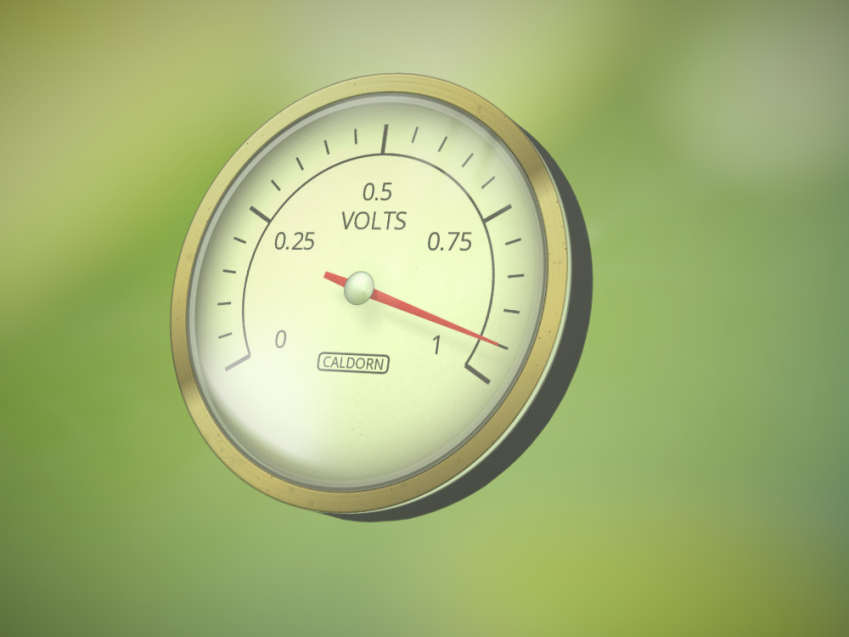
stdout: **0.95** V
